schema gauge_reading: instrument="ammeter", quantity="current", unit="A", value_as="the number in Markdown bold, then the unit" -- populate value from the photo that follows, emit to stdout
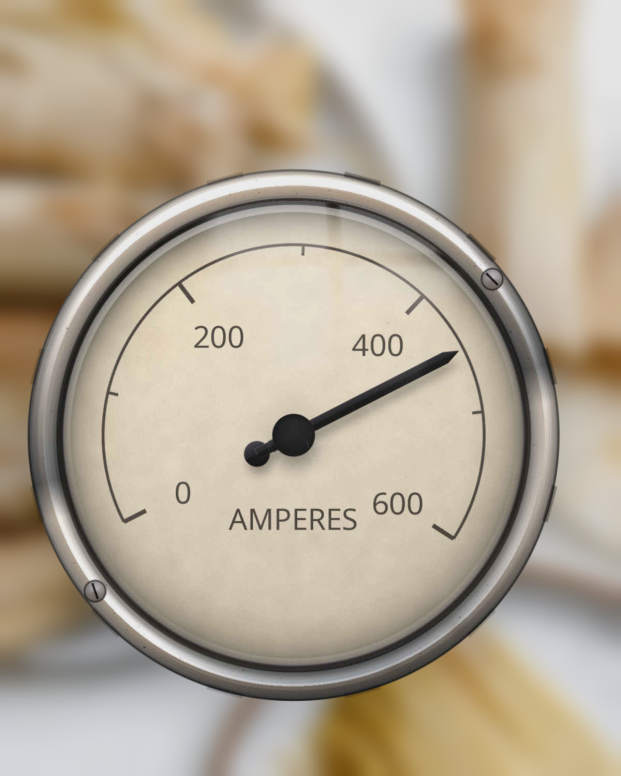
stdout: **450** A
